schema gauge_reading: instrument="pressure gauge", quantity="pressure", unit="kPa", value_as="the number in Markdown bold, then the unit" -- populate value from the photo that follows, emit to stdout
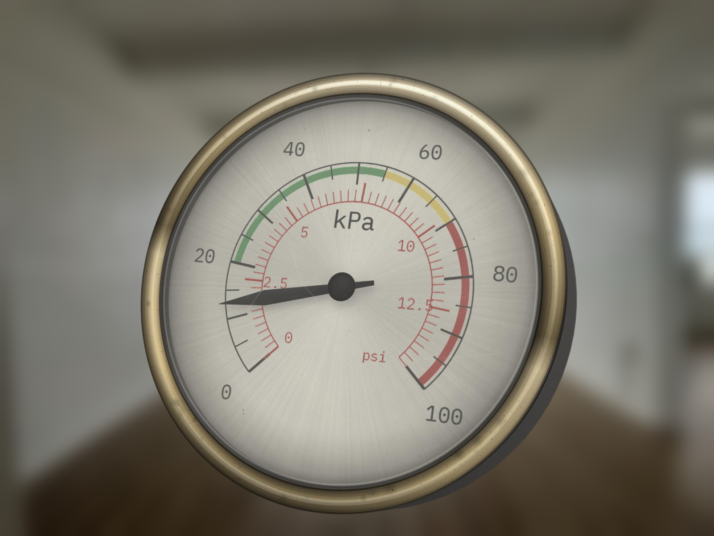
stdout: **12.5** kPa
